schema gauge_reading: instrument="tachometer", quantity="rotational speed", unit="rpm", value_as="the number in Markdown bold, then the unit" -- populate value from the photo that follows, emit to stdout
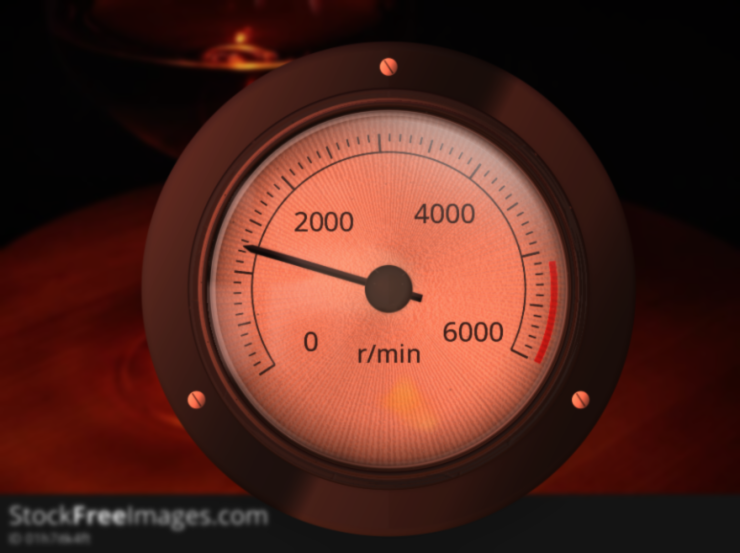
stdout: **1250** rpm
